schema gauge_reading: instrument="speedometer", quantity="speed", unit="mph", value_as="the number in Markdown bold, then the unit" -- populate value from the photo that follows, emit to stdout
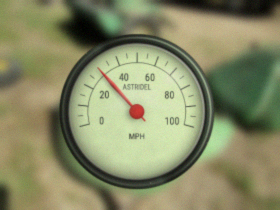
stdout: **30** mph
